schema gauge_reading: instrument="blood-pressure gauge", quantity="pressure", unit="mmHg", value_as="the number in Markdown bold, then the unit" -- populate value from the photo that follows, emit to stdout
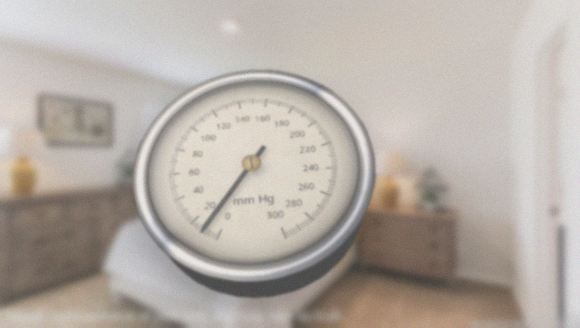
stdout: **10** mmHg
